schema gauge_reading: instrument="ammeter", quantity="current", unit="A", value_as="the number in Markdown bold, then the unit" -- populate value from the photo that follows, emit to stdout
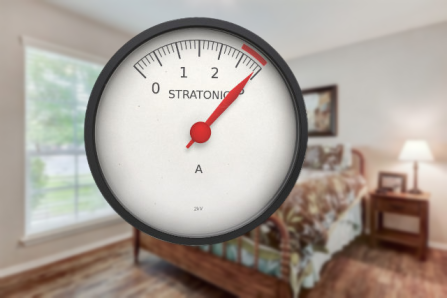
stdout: **2.9** A
